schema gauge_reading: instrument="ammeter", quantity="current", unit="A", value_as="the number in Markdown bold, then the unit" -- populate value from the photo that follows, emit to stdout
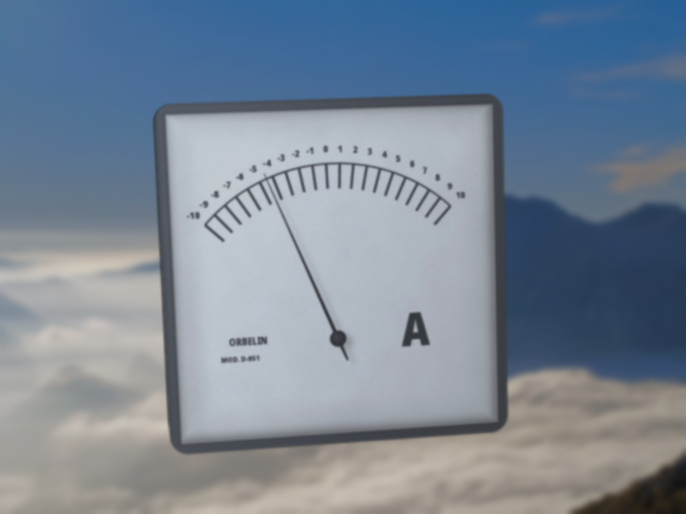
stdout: **-4.5** A
